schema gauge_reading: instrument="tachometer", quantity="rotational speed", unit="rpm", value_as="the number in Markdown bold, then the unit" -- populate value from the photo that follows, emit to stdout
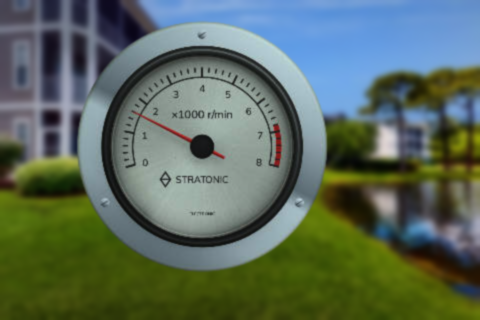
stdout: **1600** rpm
